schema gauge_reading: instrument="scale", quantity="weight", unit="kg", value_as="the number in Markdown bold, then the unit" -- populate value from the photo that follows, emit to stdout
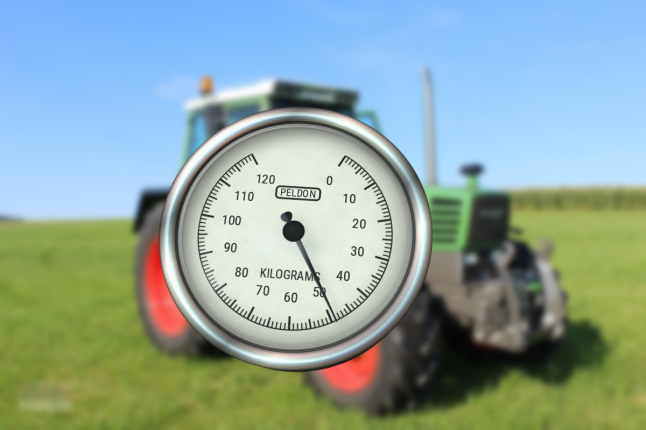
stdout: **49** kg
